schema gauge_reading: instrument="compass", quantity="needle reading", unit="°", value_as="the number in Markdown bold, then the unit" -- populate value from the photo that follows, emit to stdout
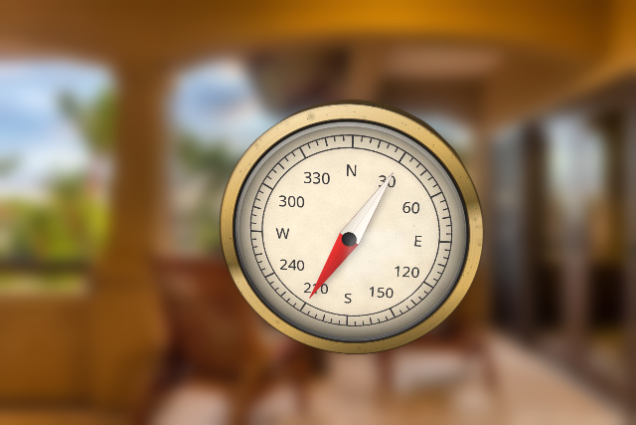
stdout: **210** °
